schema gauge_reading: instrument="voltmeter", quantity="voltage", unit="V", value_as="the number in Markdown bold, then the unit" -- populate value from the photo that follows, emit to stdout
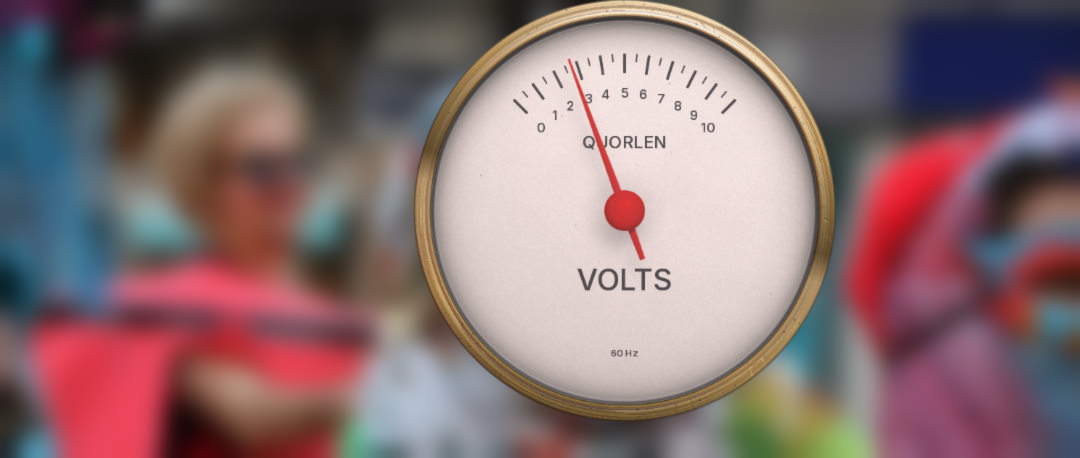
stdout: **2.75** V
